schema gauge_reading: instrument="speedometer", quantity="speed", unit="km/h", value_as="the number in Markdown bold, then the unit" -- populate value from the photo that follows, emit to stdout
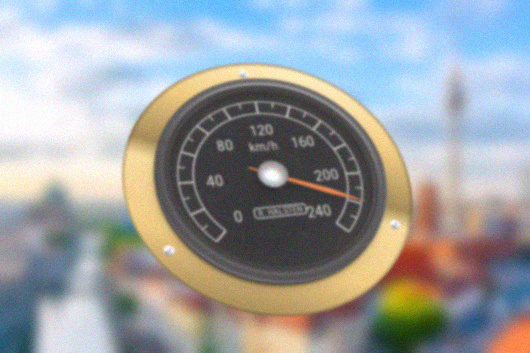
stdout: **220** km/h
